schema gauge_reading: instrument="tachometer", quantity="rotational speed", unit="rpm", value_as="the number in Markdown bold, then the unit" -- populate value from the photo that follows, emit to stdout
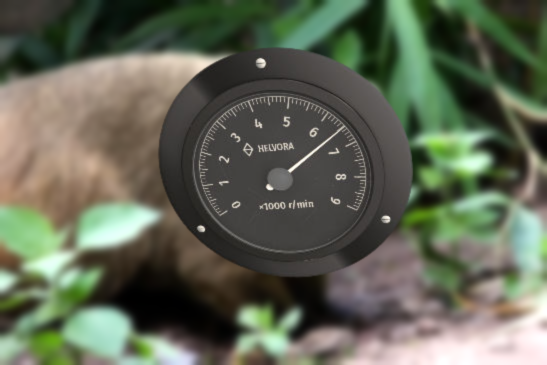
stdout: **6500** rpm
